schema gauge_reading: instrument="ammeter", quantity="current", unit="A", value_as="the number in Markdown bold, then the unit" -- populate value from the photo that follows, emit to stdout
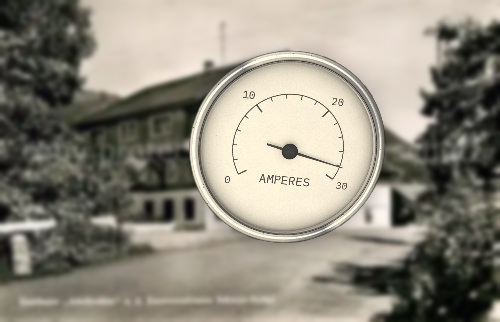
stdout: **28** A
